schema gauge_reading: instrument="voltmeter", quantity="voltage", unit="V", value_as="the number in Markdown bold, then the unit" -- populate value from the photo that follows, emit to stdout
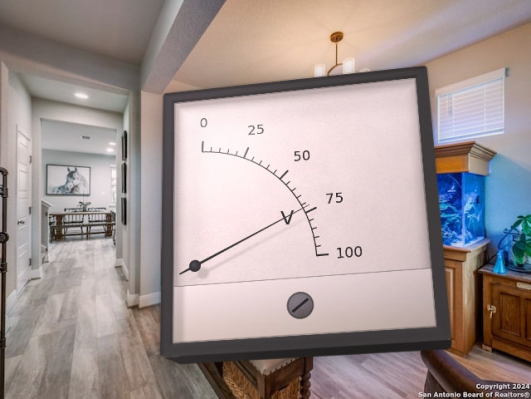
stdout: **72.5** V
